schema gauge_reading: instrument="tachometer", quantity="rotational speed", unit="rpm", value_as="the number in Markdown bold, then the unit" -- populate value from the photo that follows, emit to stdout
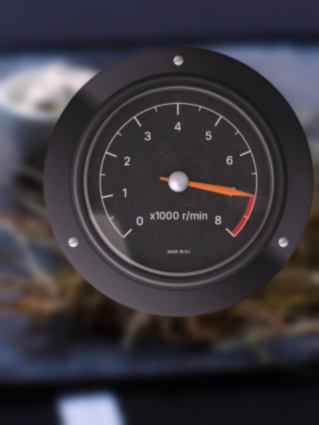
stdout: **7000** rpm
